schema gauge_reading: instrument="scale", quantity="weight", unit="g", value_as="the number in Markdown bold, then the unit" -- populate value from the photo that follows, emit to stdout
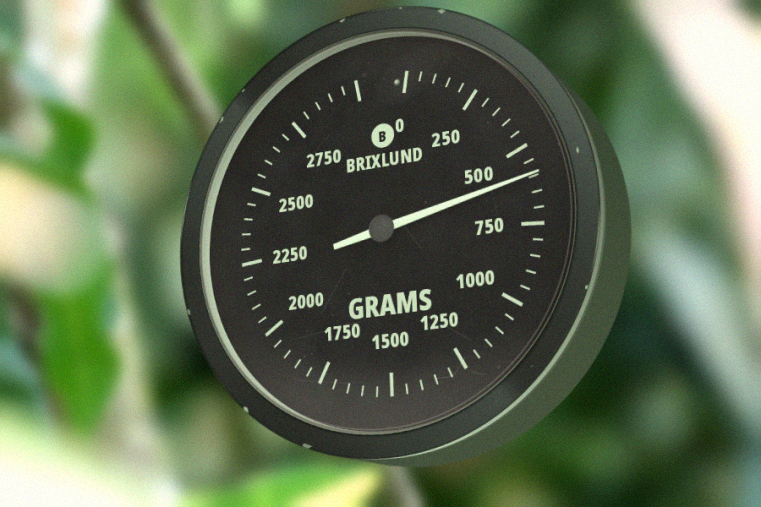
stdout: **600** g
